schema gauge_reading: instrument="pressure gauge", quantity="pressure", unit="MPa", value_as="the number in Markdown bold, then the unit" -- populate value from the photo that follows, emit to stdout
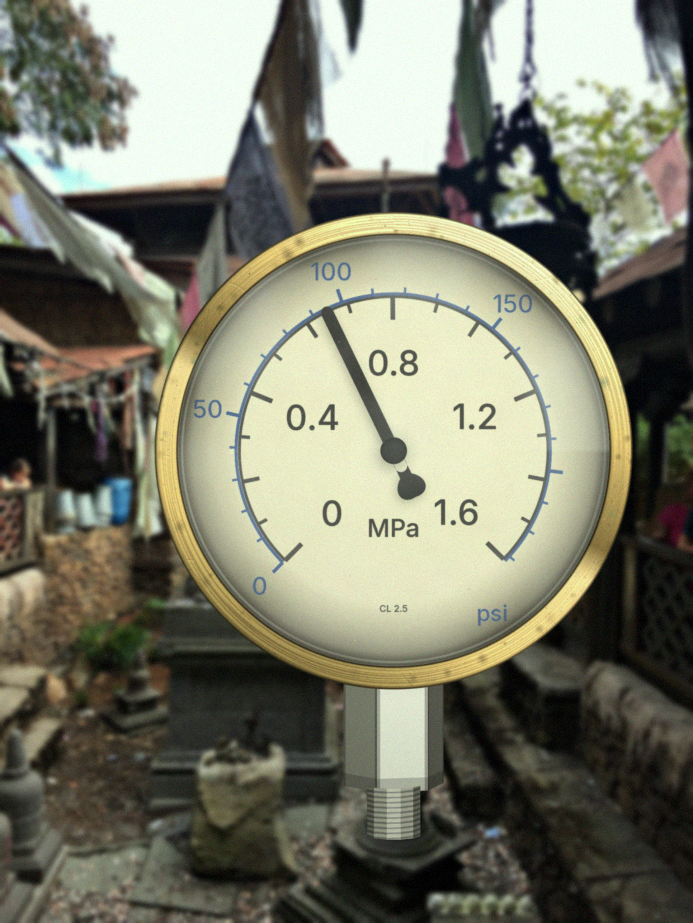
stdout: **0.65** MPa
